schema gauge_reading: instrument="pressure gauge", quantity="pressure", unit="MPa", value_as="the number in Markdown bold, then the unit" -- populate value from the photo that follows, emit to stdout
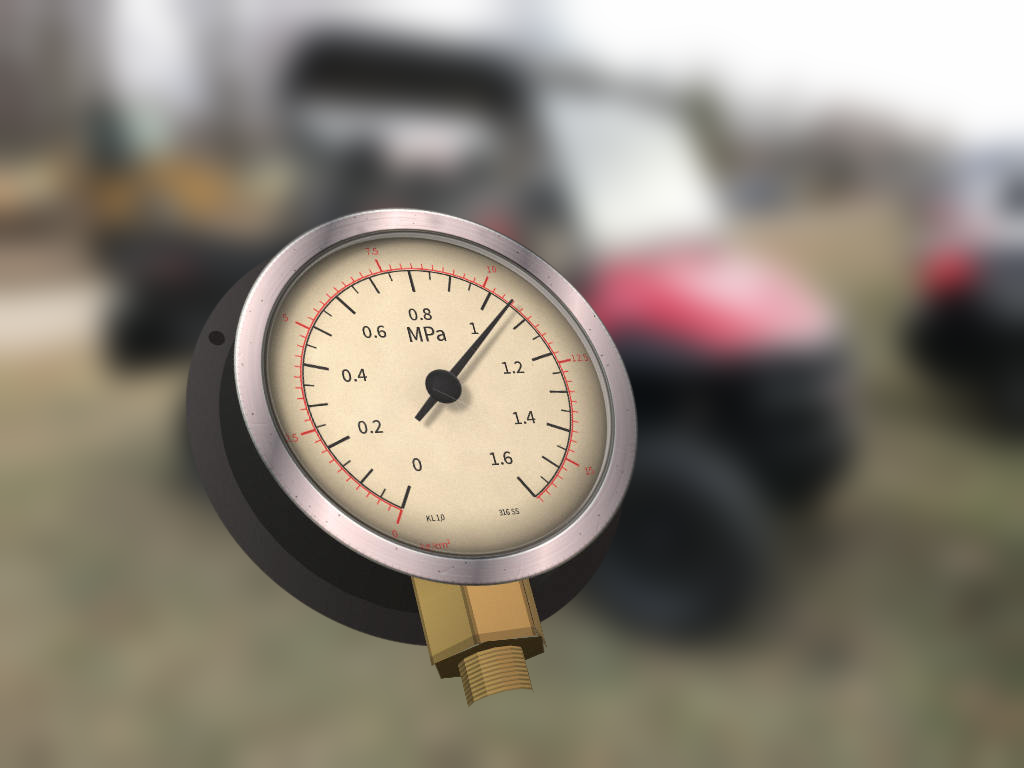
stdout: **1.05** MPa
